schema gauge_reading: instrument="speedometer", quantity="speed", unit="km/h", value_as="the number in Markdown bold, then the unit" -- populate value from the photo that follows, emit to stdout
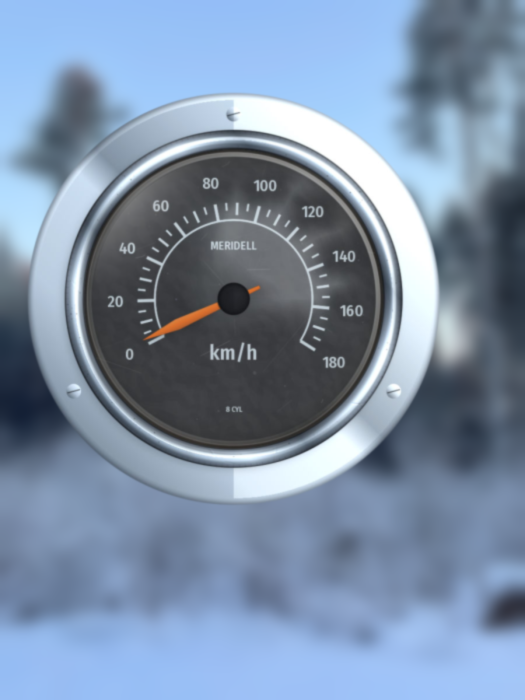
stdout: **2.5** km/h
